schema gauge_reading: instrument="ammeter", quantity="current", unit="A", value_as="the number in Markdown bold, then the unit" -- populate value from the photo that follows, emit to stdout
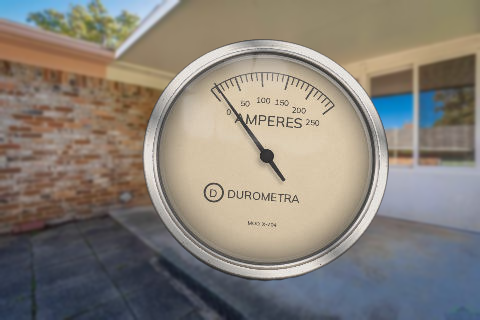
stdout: **10** A
